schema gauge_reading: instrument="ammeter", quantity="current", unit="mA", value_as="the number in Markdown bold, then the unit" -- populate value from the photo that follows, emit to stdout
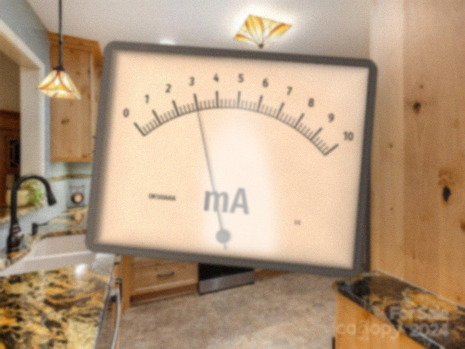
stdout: **3** mA
